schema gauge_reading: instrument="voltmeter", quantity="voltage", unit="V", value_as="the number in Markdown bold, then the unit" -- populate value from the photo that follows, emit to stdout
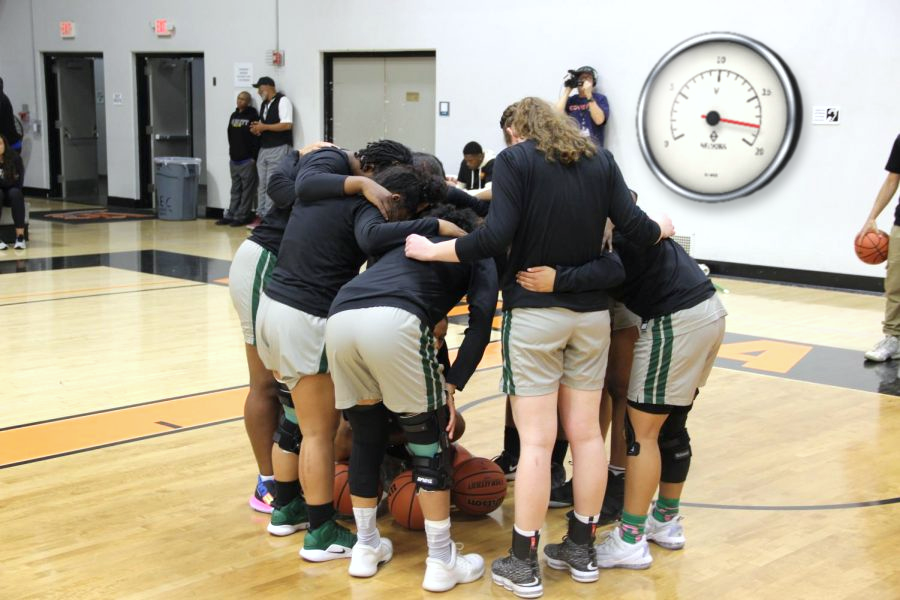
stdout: **18** V
